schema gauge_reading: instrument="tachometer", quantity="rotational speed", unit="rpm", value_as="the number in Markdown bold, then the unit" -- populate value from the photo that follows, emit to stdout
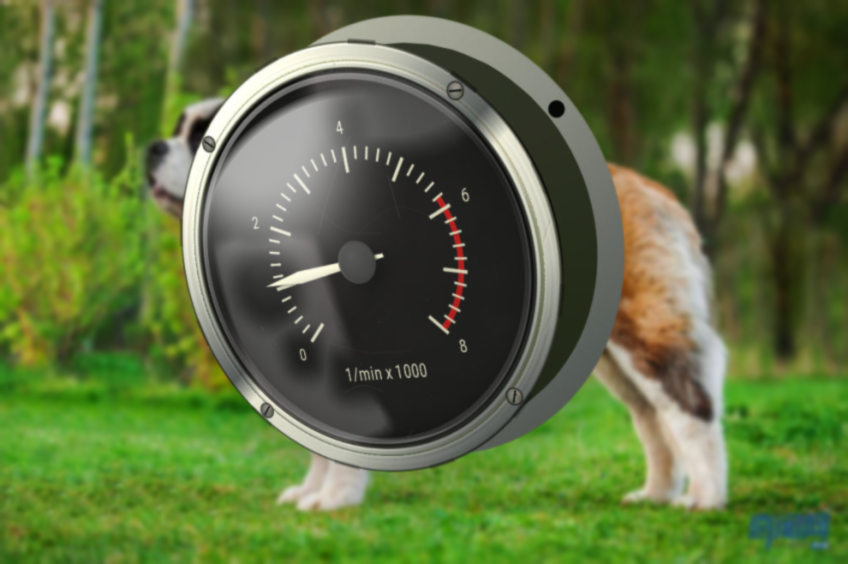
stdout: **1100** rpm
